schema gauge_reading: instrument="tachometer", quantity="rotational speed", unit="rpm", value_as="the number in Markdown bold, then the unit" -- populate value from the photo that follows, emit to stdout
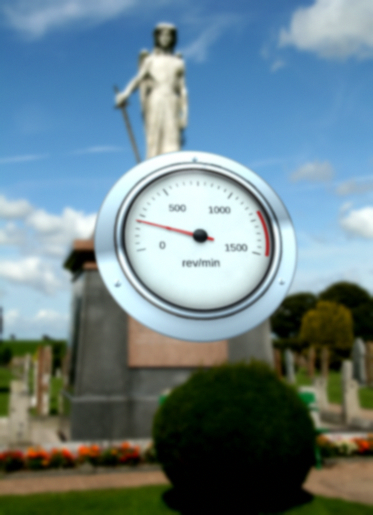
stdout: **200** rpm
